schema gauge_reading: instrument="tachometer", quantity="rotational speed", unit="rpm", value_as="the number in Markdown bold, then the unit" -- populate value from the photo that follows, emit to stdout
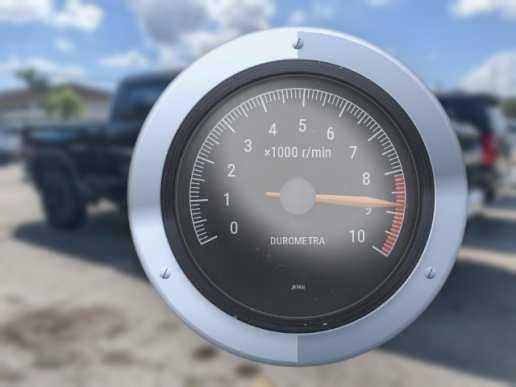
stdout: **8800** rpm
